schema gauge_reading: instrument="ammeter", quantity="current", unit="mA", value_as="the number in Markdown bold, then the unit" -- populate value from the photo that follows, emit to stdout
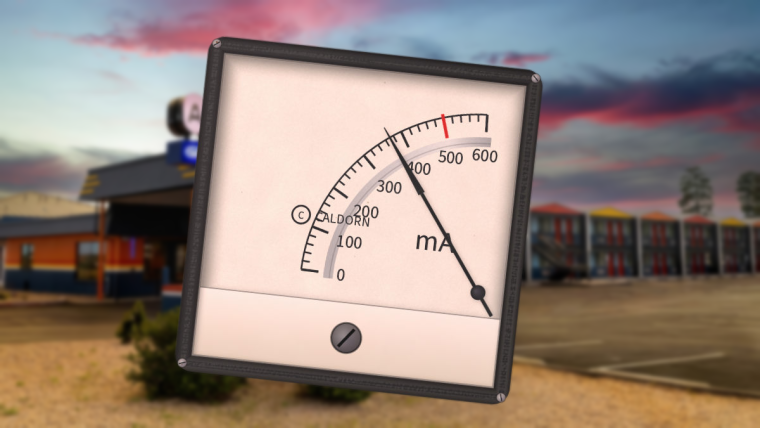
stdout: **370** mA
